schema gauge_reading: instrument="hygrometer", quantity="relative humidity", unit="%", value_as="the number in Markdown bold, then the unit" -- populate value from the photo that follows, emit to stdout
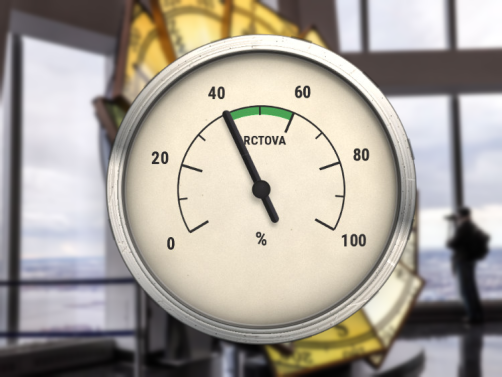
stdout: **40** %
